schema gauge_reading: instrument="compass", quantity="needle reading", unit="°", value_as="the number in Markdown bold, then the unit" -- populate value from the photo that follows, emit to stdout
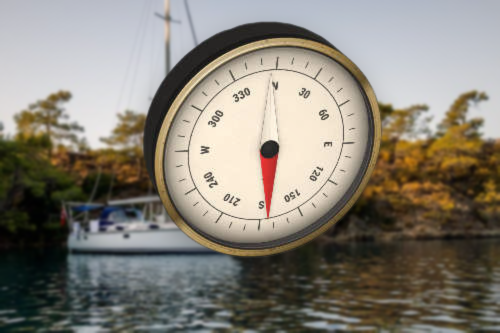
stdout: **175** °
